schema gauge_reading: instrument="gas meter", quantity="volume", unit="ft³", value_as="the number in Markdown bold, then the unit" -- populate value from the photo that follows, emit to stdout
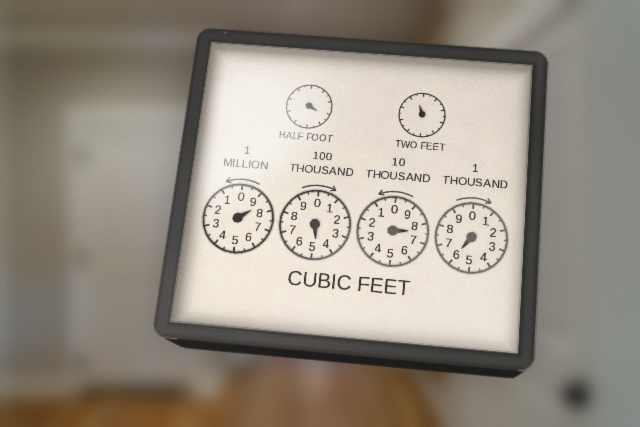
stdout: **847600** ft³
